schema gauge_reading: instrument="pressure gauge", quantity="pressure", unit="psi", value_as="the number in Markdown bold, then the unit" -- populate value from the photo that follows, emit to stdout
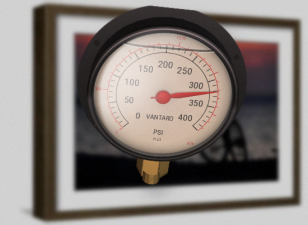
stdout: **320** psi
